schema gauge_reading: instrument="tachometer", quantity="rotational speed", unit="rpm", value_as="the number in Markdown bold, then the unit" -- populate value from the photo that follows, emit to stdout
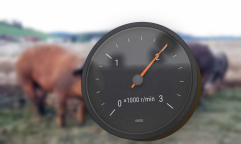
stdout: **2000** rpm
